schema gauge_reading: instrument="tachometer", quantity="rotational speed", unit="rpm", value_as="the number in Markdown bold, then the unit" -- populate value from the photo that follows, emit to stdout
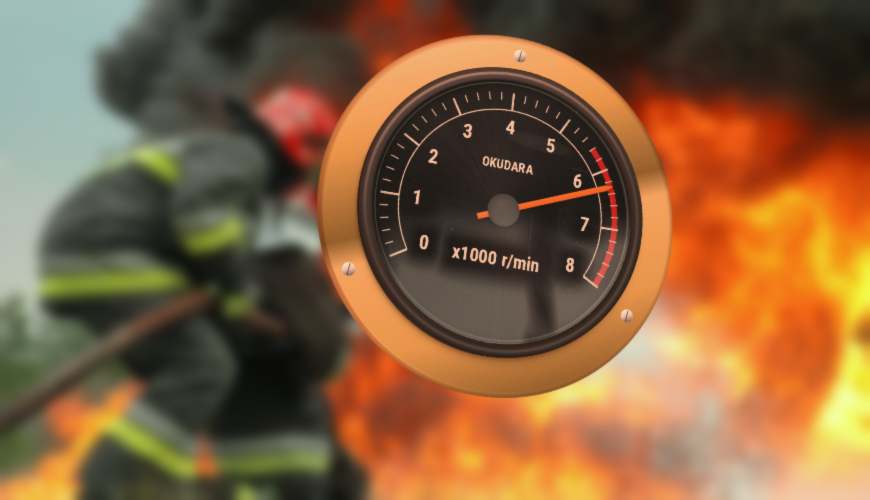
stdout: **6300** rpm
